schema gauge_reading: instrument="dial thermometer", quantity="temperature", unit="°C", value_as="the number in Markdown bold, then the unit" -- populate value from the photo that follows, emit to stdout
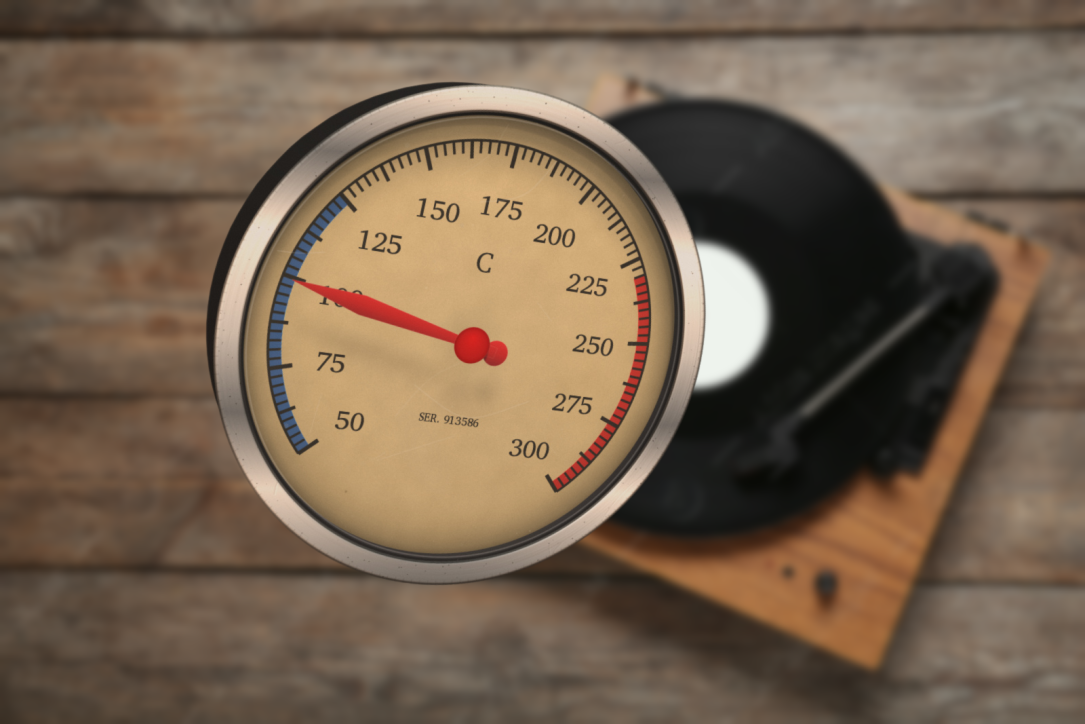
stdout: **100** °C
